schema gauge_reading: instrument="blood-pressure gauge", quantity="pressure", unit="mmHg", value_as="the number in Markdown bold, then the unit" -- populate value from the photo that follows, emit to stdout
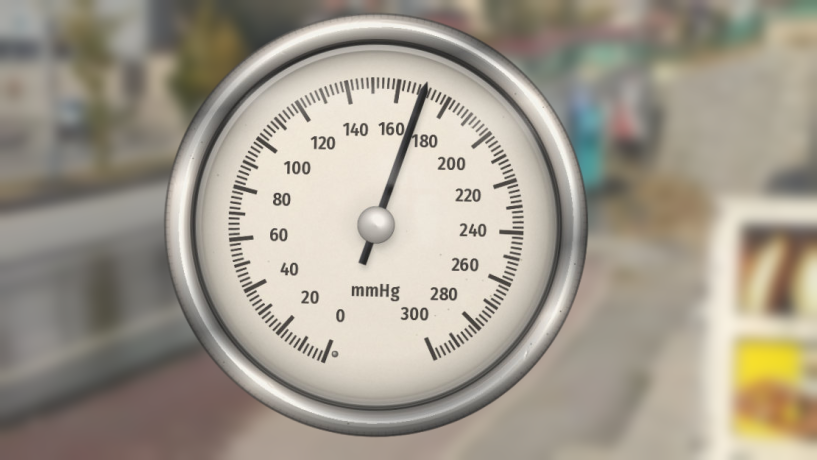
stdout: **170** mmHg
